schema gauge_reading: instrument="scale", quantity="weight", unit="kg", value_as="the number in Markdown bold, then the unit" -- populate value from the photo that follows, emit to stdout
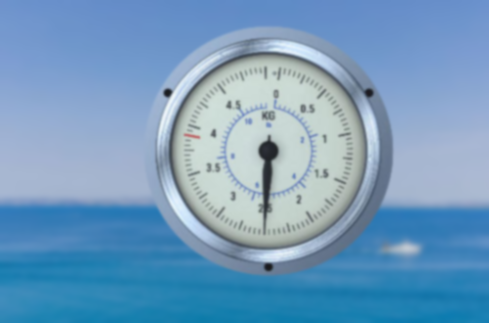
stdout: **2.5** kg
